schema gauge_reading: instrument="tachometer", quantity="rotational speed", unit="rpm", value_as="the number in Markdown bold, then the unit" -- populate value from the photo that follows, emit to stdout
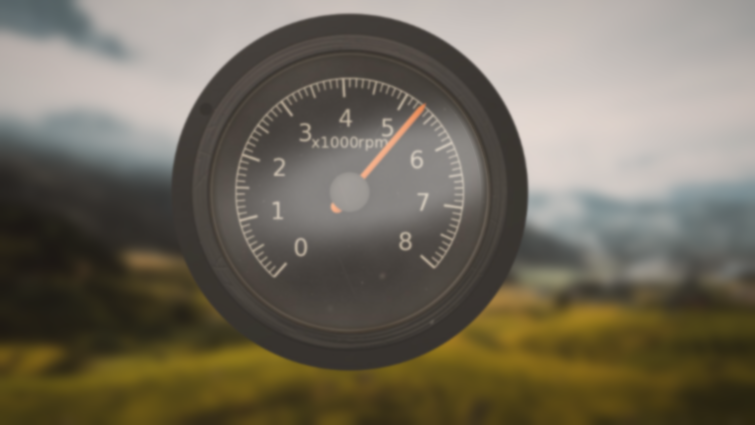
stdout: **5300** rpm
